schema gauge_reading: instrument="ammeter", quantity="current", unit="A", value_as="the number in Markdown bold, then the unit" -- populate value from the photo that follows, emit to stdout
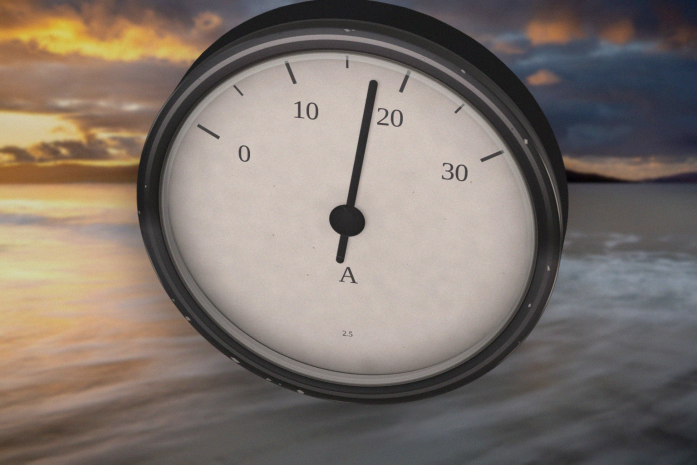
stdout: **17.5** A
